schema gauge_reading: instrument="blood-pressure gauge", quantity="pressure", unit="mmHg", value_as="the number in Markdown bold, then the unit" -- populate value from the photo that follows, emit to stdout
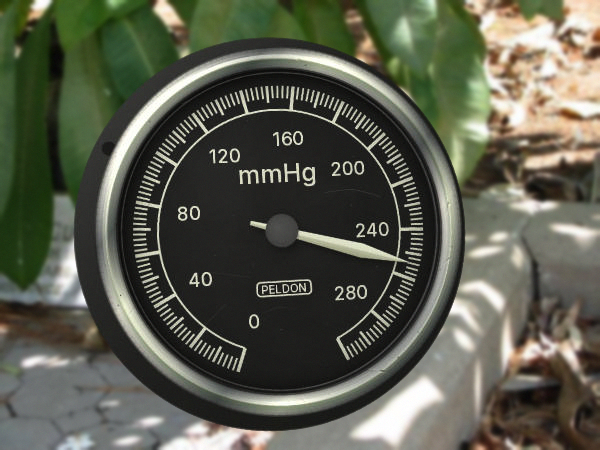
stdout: **254** mmHg
